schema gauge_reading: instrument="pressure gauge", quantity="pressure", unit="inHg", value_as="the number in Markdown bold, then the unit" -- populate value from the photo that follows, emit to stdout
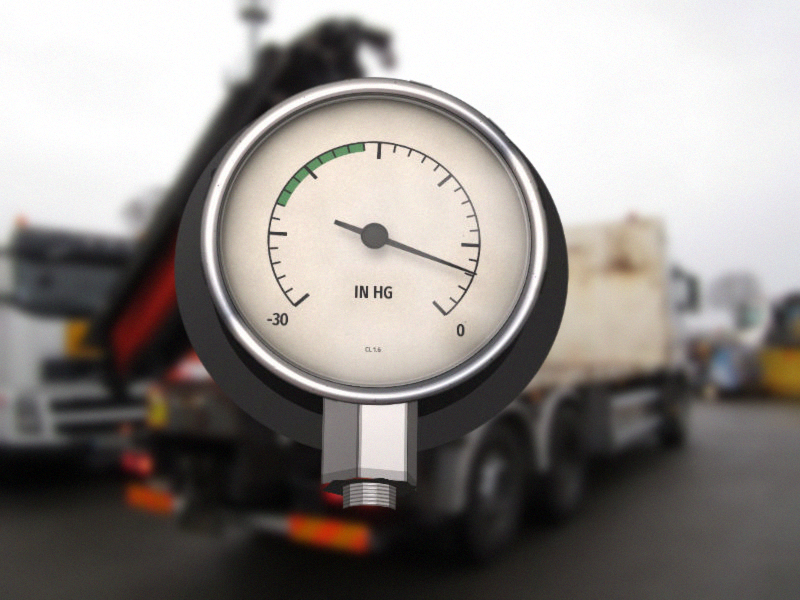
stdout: **-3** inHg
